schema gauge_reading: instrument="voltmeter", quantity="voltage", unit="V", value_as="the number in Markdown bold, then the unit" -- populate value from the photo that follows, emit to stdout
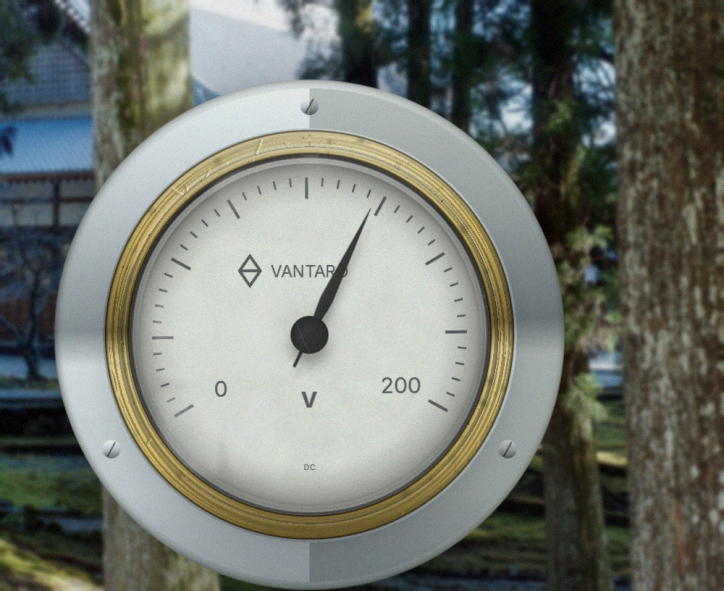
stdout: **122.5** V
